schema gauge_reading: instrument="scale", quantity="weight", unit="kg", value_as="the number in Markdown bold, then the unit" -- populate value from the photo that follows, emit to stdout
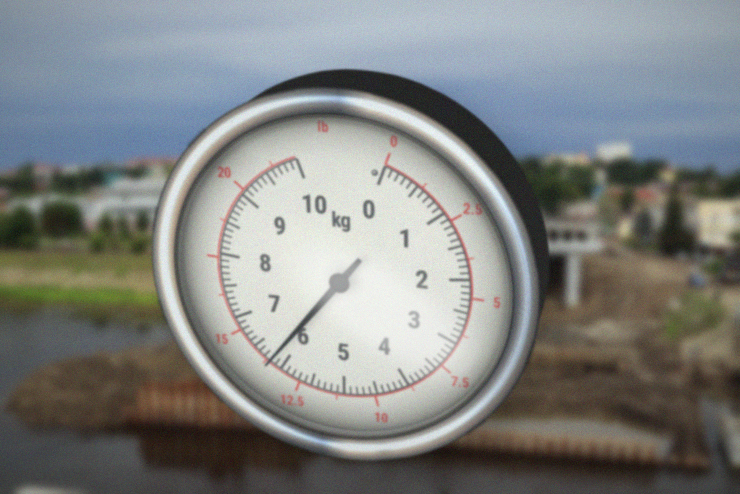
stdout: **6.2** kg
